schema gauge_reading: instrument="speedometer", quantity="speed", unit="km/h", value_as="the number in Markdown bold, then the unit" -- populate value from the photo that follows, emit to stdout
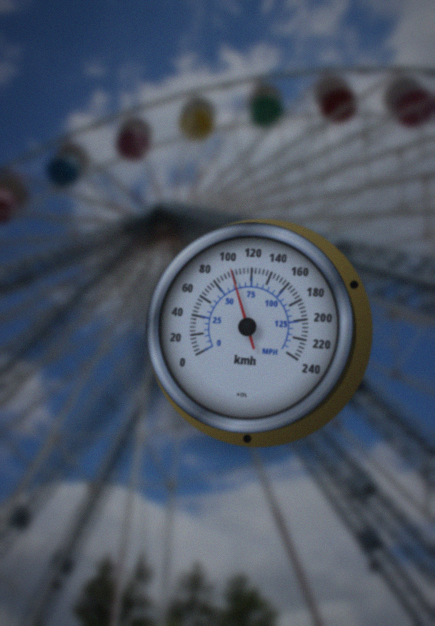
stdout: **100** km/h
